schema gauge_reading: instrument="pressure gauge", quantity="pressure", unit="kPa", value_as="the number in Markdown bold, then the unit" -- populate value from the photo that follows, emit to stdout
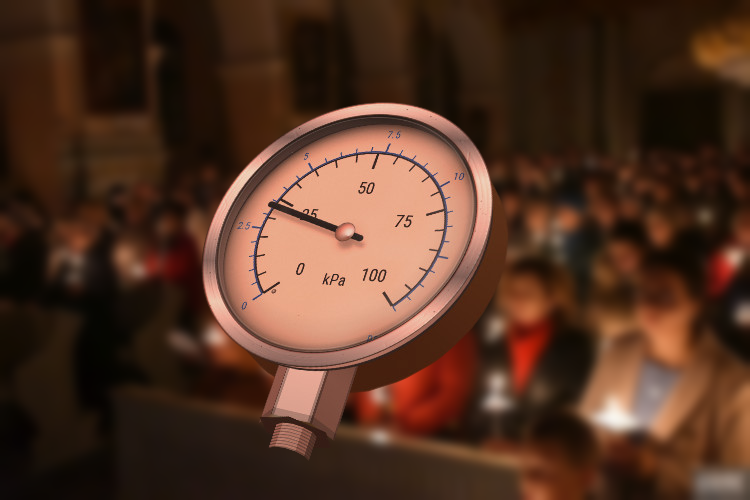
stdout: **22.5** kPa
